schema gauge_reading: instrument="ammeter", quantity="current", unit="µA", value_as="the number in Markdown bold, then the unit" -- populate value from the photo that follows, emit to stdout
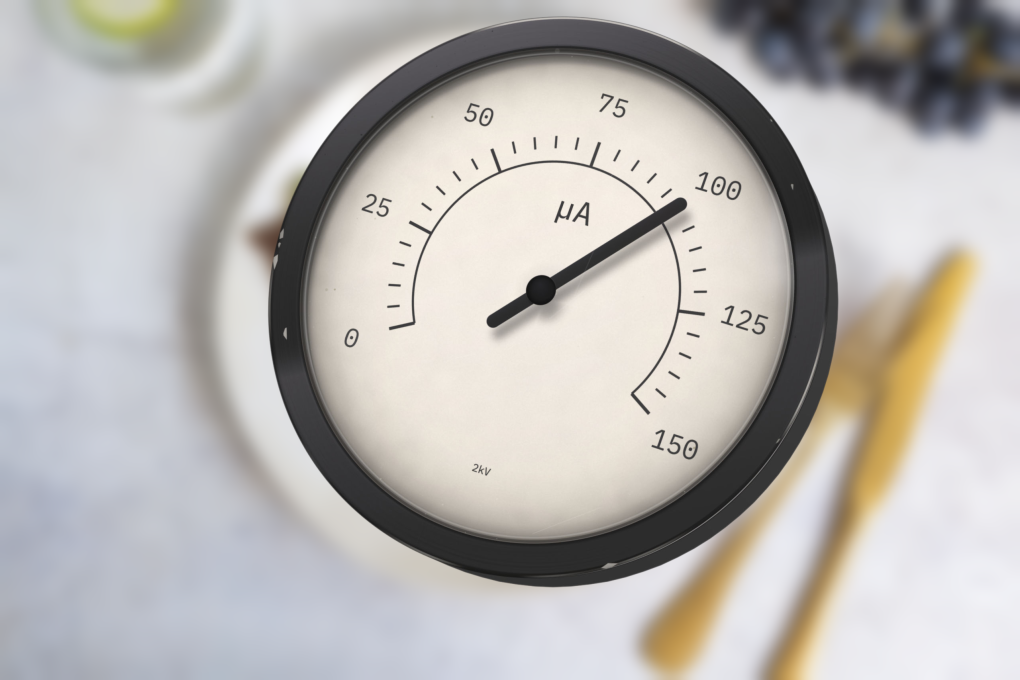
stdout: **100** µA
